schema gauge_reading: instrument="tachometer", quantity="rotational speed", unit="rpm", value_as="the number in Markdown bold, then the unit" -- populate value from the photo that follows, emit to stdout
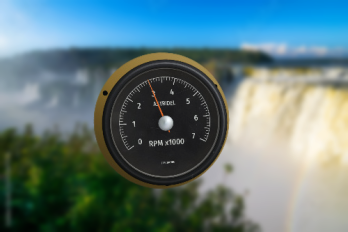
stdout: **3000** rpm
